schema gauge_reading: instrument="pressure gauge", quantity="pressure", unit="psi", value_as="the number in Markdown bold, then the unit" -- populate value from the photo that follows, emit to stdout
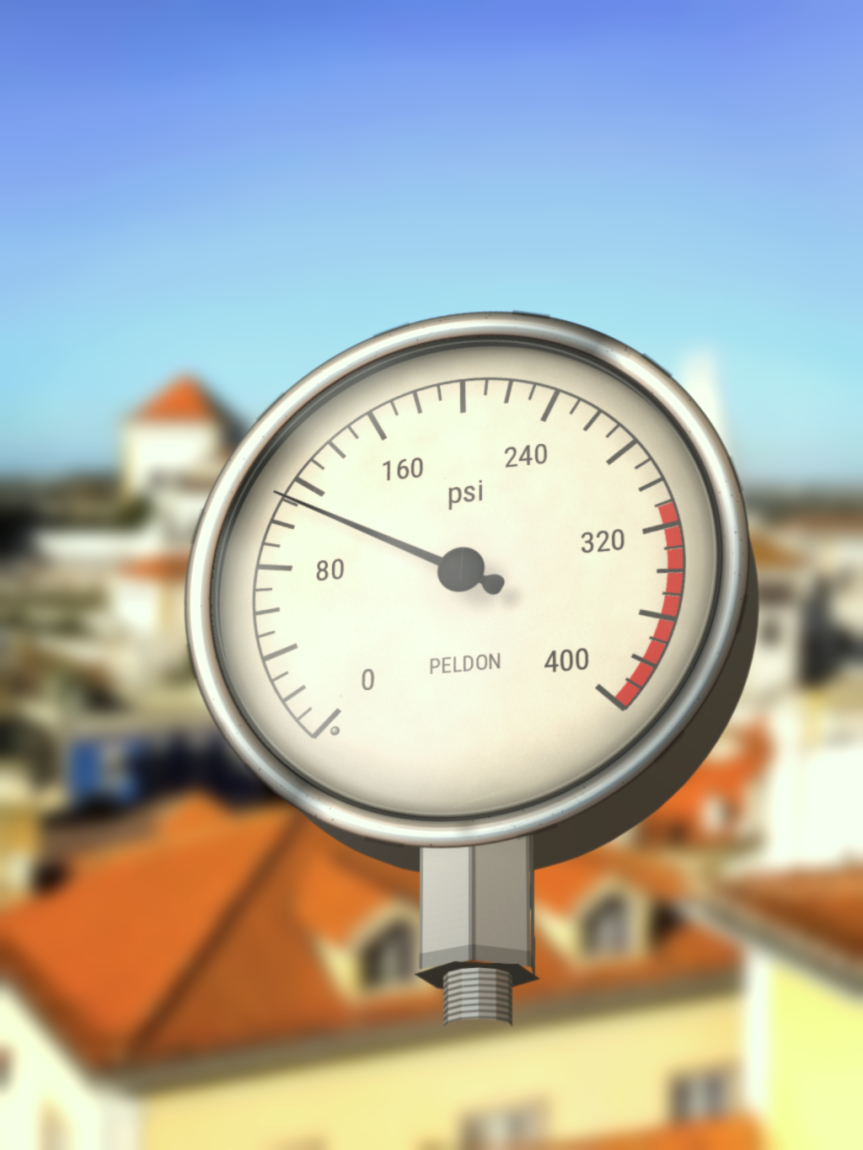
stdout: **110** psi
